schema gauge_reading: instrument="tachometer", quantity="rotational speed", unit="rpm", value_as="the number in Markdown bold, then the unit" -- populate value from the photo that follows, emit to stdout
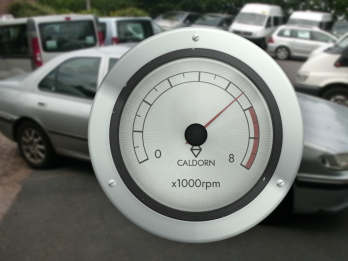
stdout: **5500** rpm
